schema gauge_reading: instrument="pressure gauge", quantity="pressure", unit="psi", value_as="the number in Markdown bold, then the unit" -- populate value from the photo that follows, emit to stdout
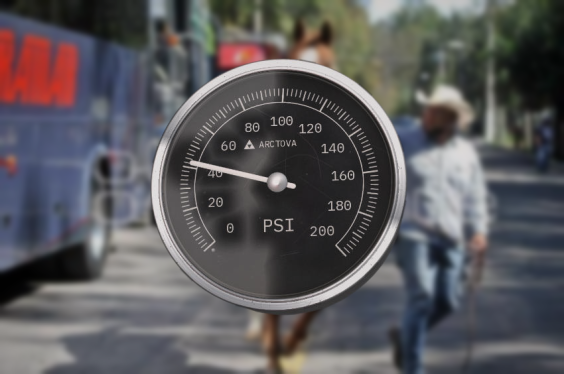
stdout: **42** psi
